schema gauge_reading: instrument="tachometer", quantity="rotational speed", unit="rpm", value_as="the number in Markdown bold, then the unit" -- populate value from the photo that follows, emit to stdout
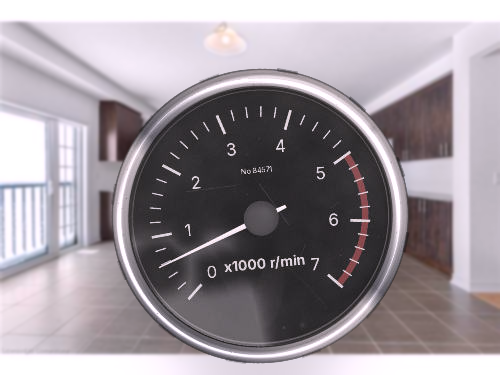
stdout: **600** rpm
